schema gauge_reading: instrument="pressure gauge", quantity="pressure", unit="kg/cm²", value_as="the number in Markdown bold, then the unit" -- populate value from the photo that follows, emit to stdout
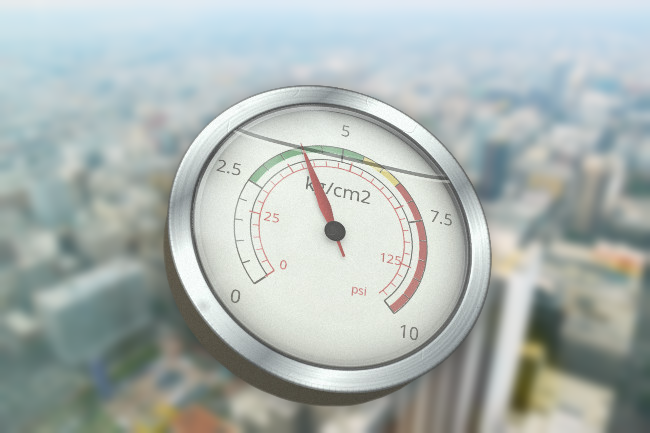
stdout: **4** kg/cm²
